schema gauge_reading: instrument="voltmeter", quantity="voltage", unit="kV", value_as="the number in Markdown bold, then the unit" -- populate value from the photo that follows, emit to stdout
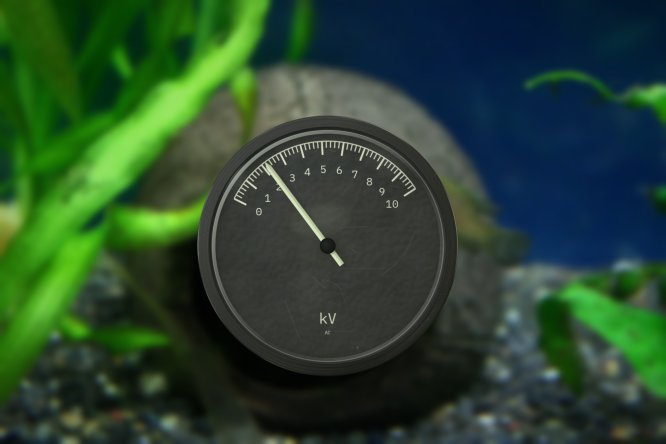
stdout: **2.2** kV
